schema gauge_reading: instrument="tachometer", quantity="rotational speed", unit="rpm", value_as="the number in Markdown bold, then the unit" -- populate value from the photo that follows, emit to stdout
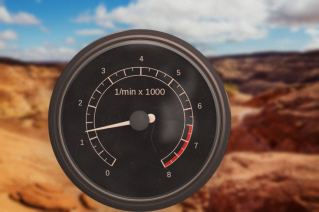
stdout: **1250** rpm
